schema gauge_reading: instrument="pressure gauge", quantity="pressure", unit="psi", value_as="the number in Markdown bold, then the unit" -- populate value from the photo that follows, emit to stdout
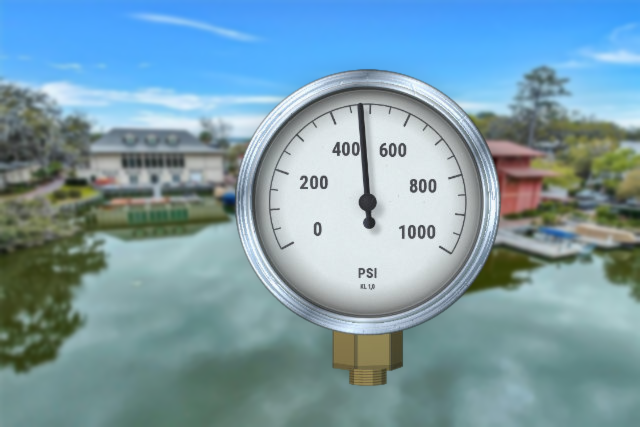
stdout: **475** psi
